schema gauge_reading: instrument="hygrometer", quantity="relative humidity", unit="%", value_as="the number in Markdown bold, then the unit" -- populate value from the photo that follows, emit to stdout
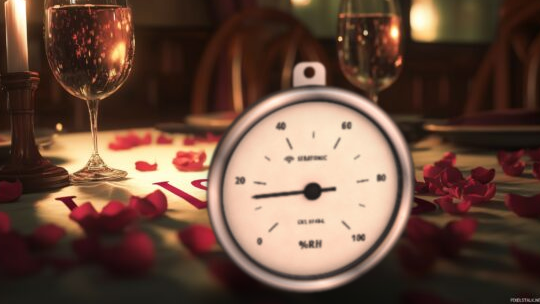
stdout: **15** %
